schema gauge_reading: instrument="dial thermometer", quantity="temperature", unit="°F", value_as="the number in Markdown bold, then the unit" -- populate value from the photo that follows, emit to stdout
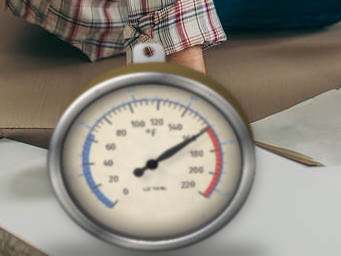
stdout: **160** °F
